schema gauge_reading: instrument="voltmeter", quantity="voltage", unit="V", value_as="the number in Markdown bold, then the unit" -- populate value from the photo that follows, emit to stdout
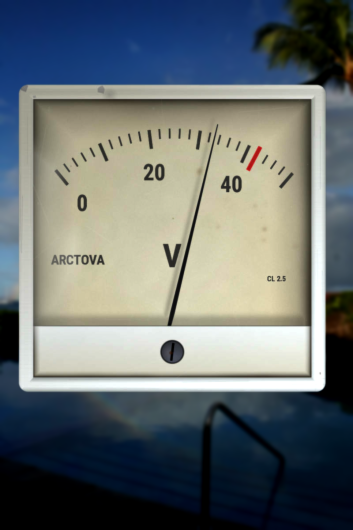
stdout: **33** V
